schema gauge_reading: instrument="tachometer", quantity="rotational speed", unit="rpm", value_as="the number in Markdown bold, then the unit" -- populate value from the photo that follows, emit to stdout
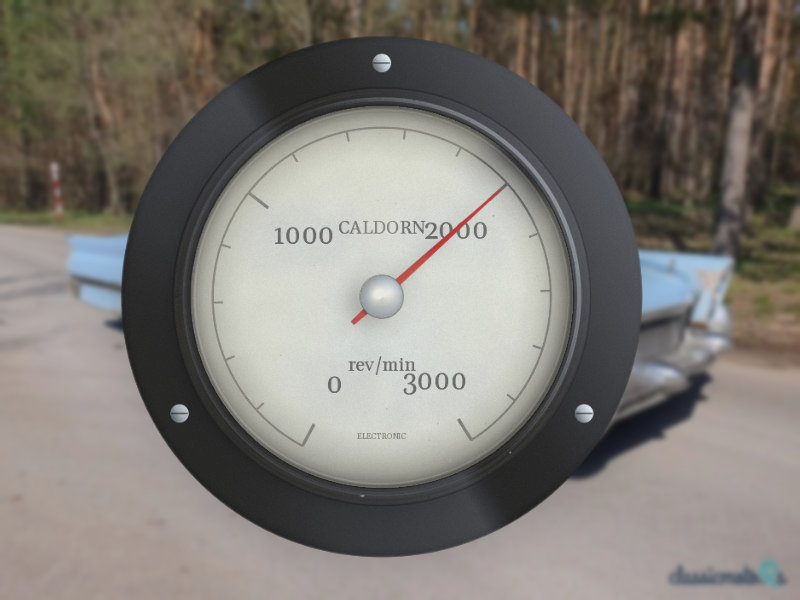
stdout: **2000** rpm
